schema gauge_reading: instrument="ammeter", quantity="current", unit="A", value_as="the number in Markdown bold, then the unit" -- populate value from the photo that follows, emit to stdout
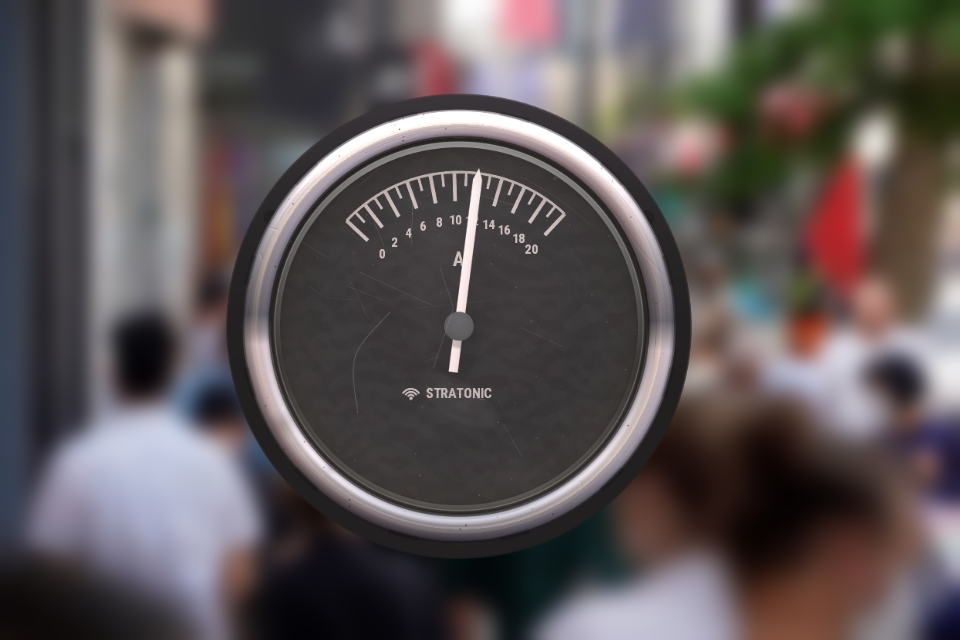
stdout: **12** A
